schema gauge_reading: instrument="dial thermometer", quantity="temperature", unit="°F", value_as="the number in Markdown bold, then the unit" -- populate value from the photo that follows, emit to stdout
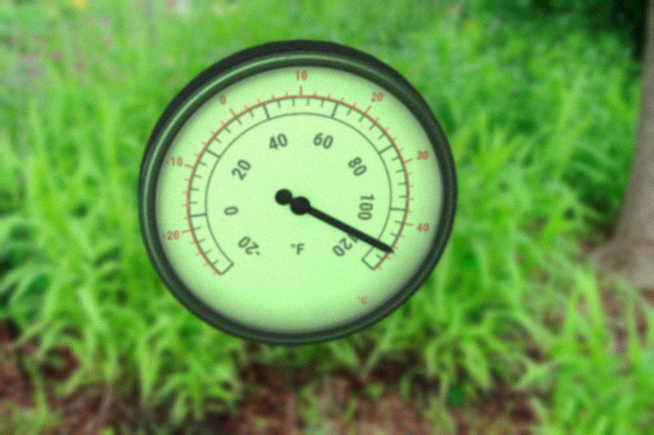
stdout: **112** °F
